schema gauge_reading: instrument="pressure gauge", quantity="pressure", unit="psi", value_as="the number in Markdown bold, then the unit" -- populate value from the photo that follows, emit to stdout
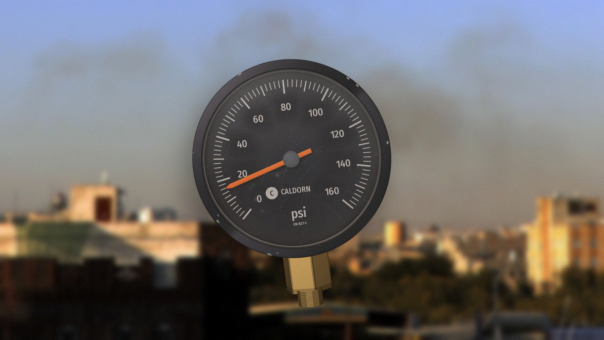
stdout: **16** psi
